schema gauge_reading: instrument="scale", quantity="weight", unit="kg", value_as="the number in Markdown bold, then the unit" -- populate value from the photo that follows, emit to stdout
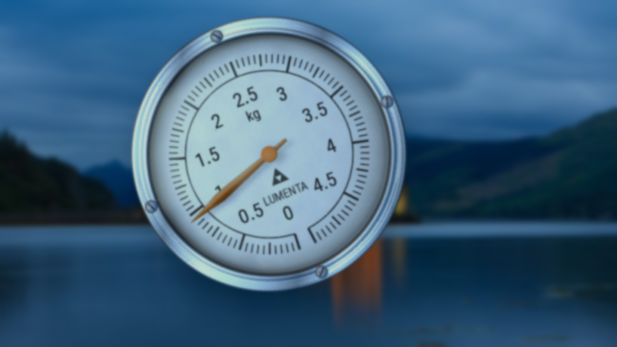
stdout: **0.95** kg
